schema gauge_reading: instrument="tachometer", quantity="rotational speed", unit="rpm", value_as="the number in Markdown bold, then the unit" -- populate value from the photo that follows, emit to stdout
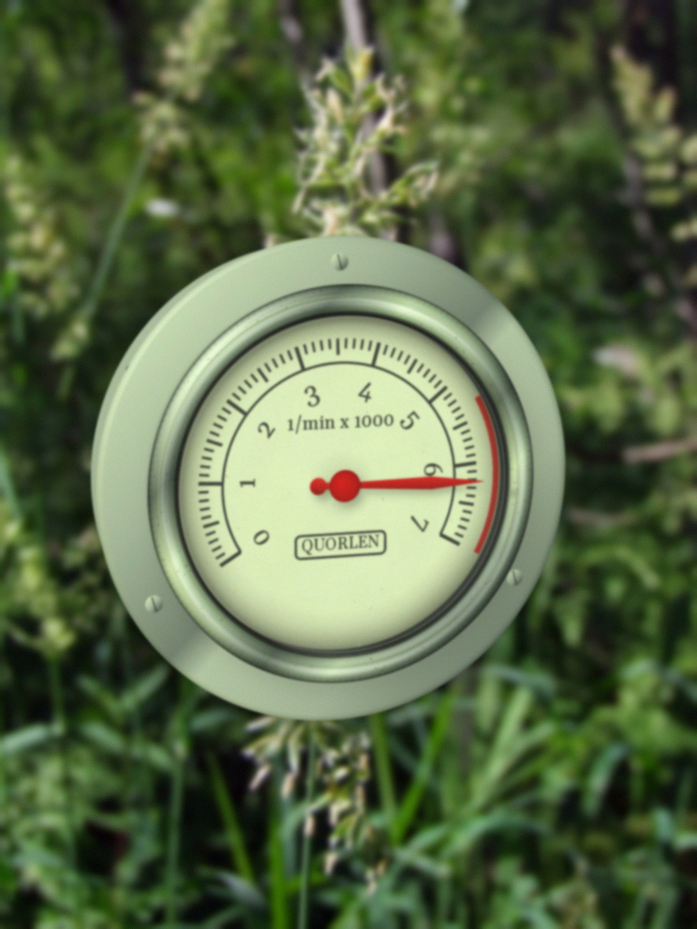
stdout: **6200** rpm
